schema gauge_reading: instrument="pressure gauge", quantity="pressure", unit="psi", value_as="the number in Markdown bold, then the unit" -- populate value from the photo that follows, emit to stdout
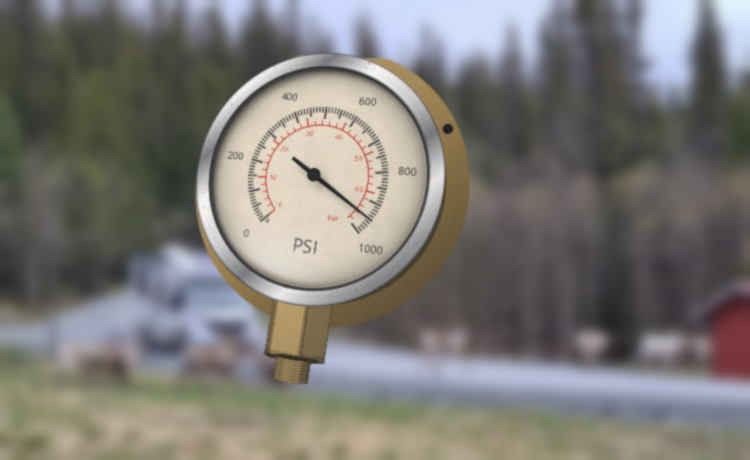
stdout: **950** psi
